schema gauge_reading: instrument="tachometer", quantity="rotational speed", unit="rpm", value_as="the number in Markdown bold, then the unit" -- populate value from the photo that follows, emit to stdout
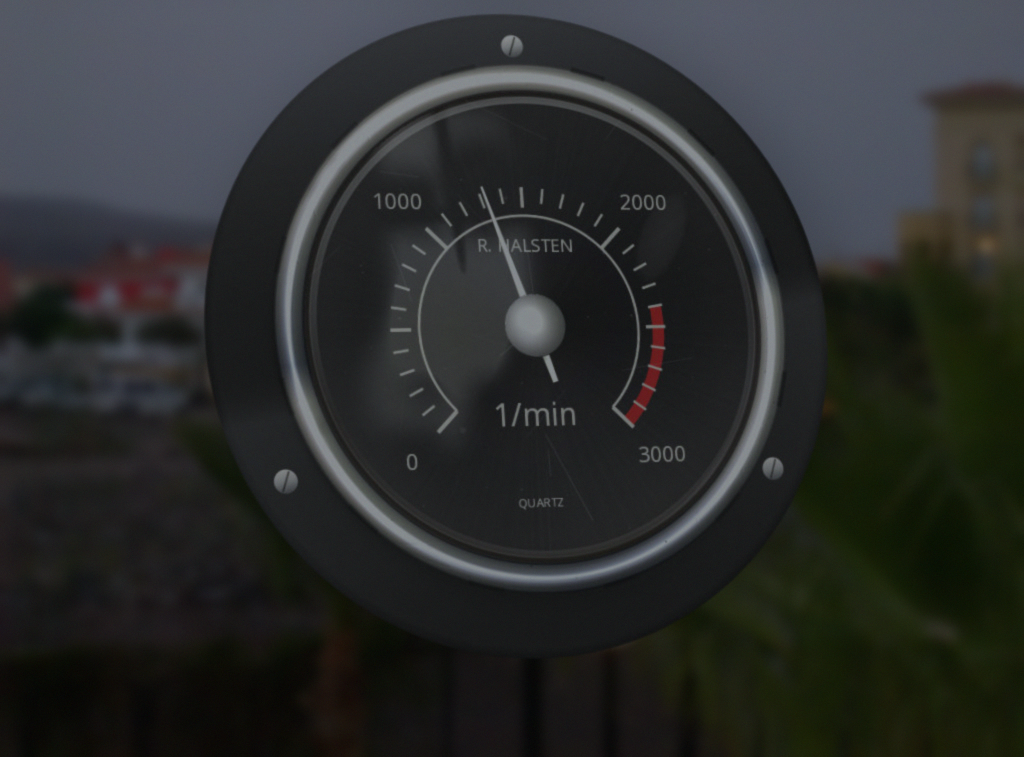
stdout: **1300** rpm
